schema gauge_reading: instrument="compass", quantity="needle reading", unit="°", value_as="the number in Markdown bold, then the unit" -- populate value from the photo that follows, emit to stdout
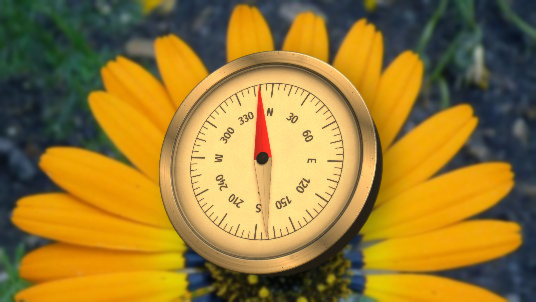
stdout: **350** °
